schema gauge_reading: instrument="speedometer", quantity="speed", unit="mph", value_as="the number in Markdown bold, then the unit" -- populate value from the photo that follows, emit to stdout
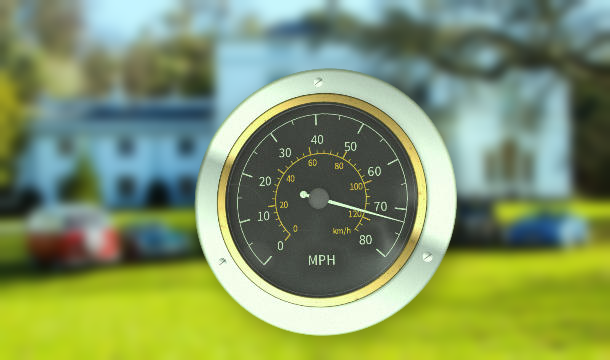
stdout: **72.5** mph
